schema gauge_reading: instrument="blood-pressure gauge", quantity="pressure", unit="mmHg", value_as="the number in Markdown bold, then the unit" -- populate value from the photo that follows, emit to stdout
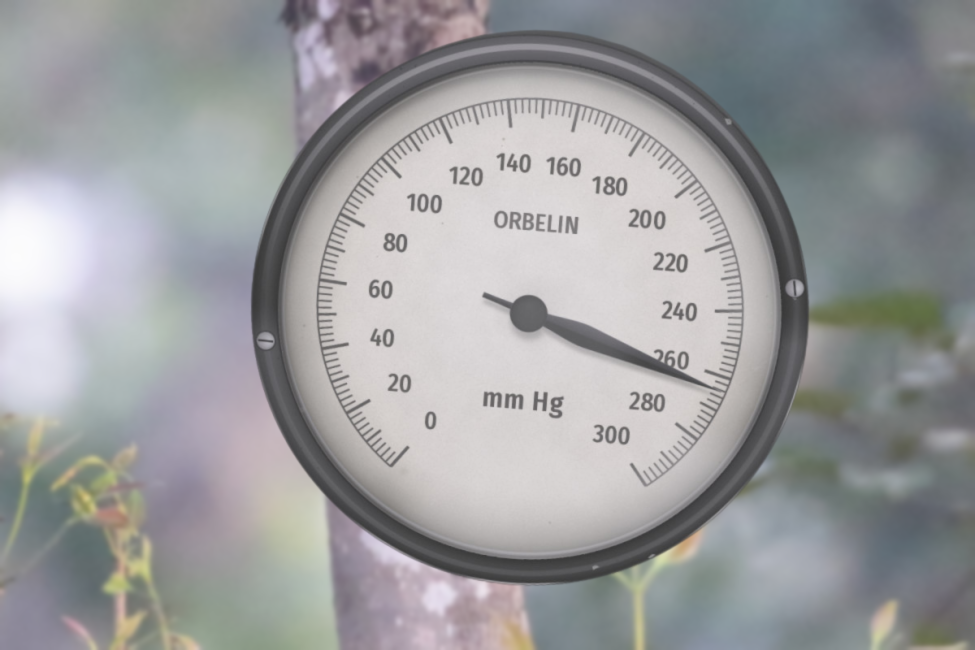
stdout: **264** mmHg
